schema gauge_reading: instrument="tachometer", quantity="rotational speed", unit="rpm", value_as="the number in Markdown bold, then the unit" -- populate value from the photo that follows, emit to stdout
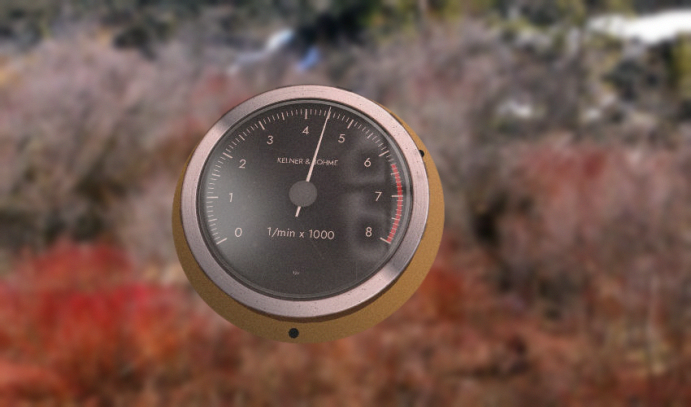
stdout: **4500** rpm
